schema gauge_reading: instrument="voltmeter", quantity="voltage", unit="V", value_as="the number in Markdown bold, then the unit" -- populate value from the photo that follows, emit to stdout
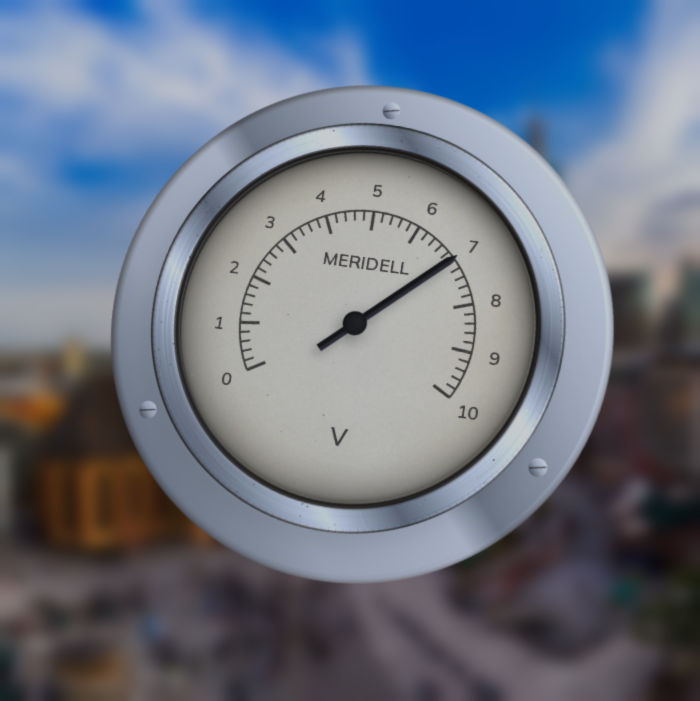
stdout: **7** V
